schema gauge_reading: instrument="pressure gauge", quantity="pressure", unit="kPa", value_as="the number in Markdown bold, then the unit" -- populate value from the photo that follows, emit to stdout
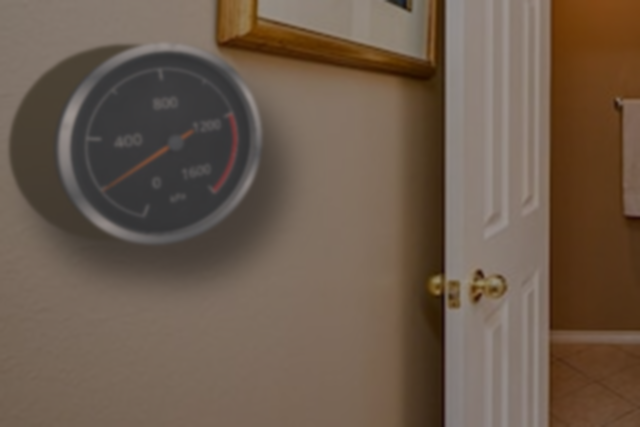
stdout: **200** kPa
